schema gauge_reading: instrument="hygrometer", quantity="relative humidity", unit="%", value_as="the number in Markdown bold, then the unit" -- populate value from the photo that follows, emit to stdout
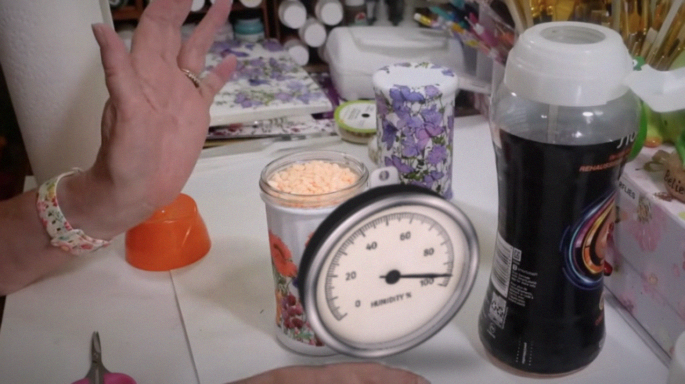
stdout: **95** %
